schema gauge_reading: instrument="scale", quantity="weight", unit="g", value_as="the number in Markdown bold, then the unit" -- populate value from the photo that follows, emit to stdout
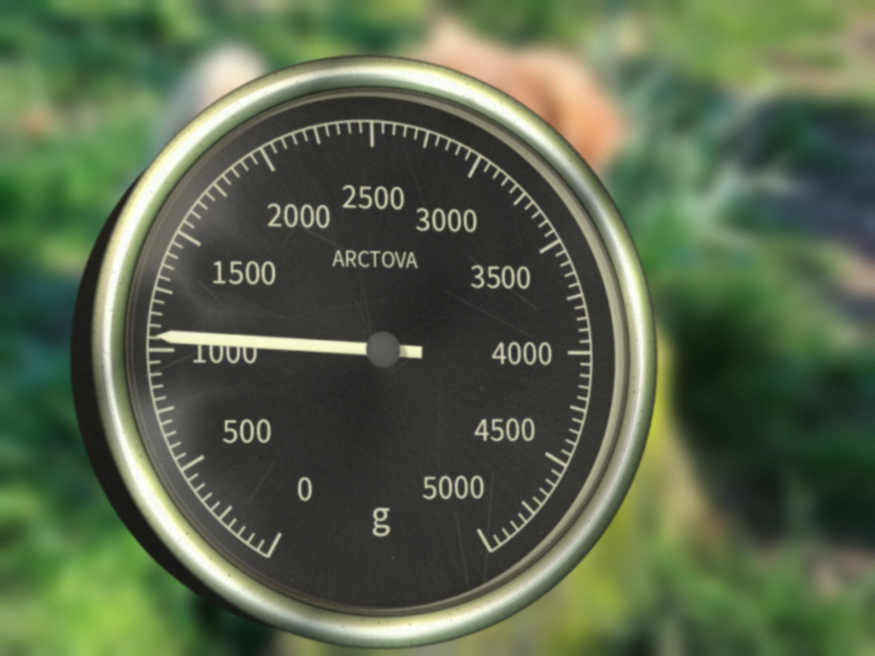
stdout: **1050** g
